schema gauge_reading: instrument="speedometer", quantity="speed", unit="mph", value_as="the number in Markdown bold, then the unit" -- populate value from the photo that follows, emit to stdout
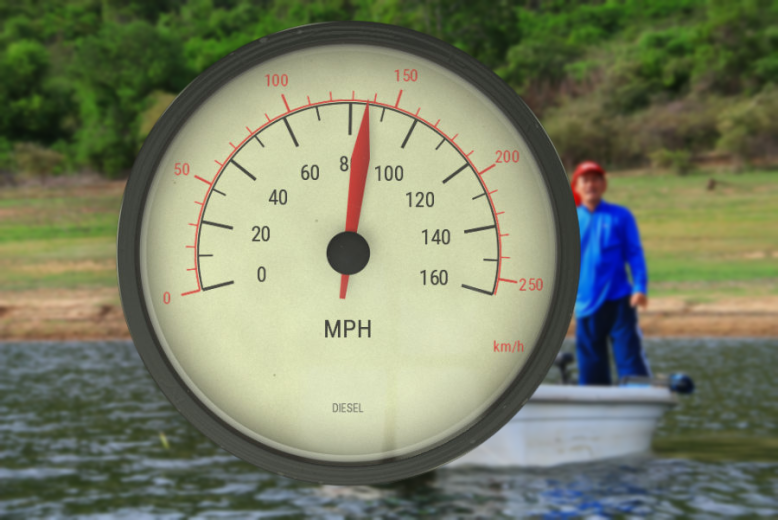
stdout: **85** mph
